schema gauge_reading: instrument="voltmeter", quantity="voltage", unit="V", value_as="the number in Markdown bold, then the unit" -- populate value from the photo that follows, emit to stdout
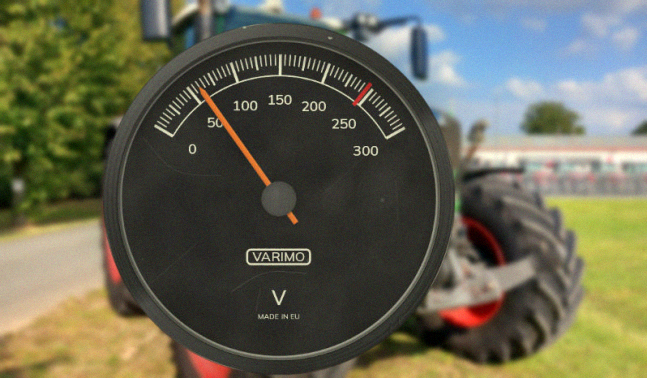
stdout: **60** V
